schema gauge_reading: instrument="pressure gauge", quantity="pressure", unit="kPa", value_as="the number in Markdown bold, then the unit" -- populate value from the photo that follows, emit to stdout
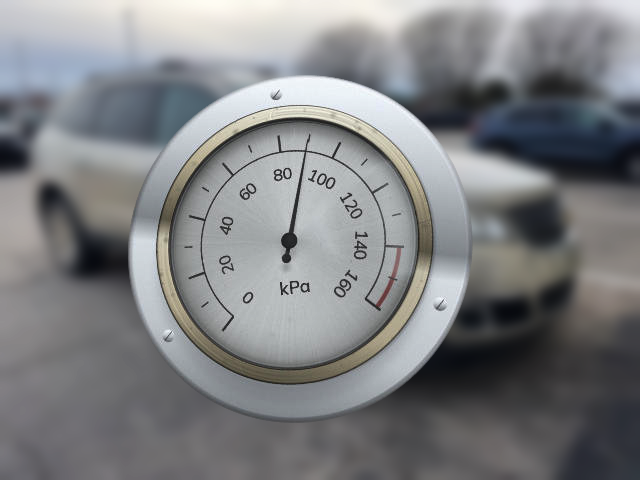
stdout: **90** kPa
